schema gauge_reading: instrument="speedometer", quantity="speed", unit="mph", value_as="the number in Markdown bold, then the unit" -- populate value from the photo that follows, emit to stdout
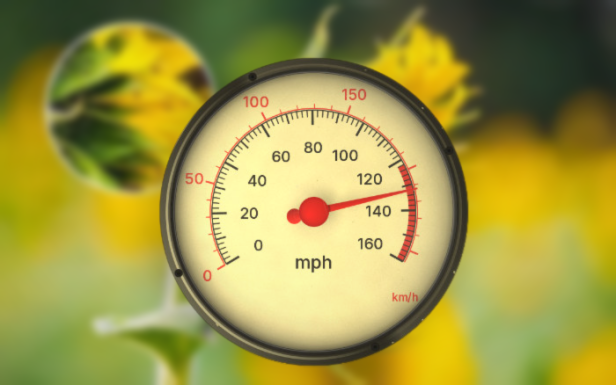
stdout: **132** mph
